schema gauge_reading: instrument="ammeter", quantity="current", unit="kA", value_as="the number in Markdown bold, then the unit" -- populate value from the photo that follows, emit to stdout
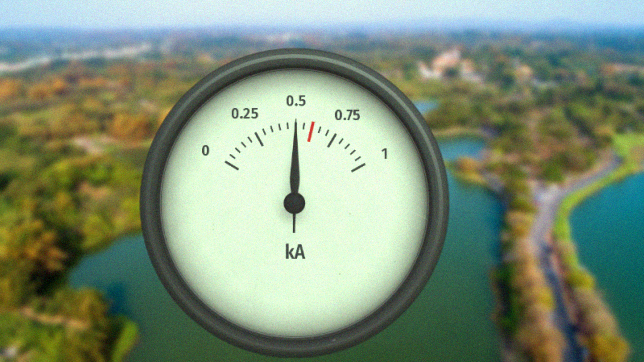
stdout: **0.5** kA
